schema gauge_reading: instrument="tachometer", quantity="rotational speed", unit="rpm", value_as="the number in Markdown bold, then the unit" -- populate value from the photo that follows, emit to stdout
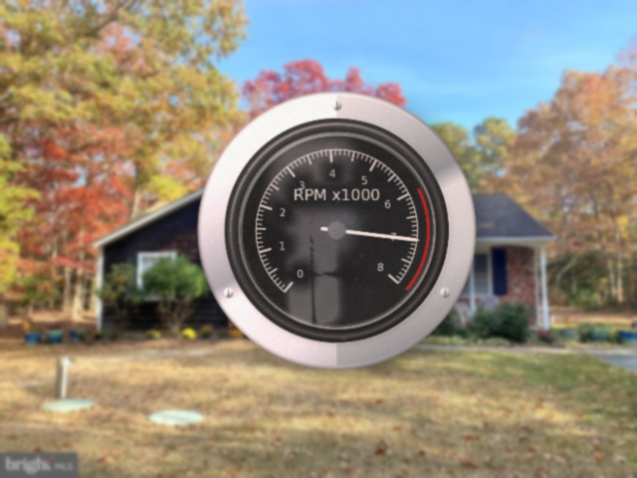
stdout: **7000** rpm
